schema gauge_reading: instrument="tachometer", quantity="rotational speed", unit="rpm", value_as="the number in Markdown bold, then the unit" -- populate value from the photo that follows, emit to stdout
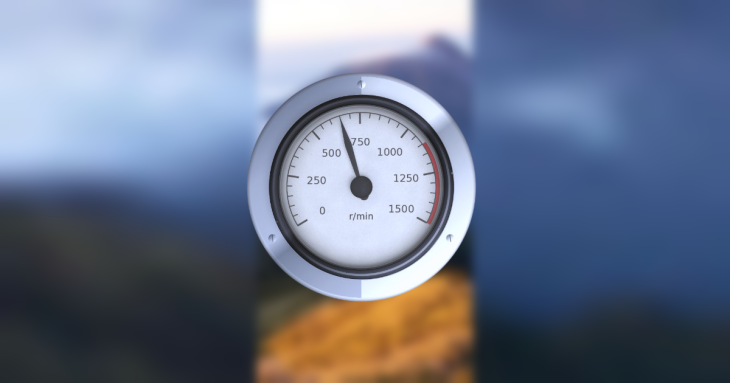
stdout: **650** rpm
